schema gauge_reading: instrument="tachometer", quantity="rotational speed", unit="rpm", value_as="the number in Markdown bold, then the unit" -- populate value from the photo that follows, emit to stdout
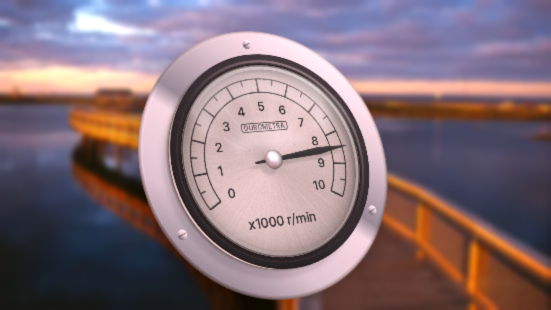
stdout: **8500** rpm
